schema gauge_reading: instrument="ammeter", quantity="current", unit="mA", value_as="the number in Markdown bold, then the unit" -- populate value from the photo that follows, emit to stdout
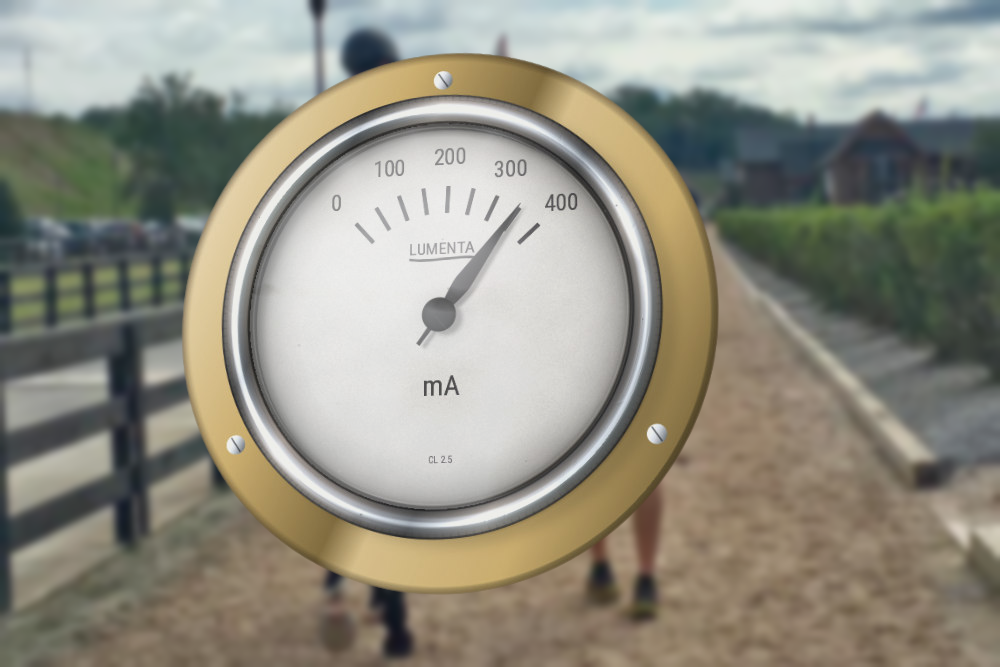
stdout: **350** mA
